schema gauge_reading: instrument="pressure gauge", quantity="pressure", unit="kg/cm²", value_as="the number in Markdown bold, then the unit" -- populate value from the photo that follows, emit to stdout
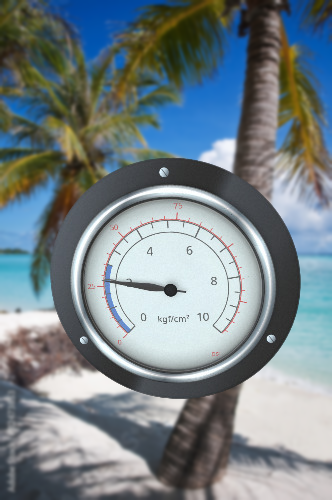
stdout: **2** kg/cm²
